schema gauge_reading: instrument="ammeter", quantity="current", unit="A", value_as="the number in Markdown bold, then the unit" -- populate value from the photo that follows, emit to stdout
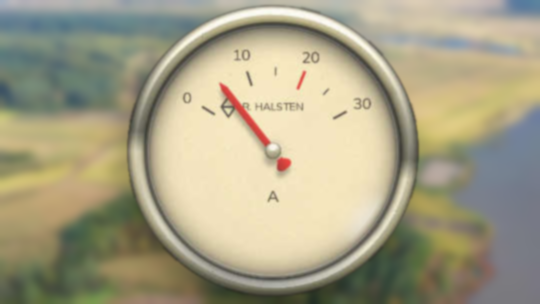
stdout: **5** A
